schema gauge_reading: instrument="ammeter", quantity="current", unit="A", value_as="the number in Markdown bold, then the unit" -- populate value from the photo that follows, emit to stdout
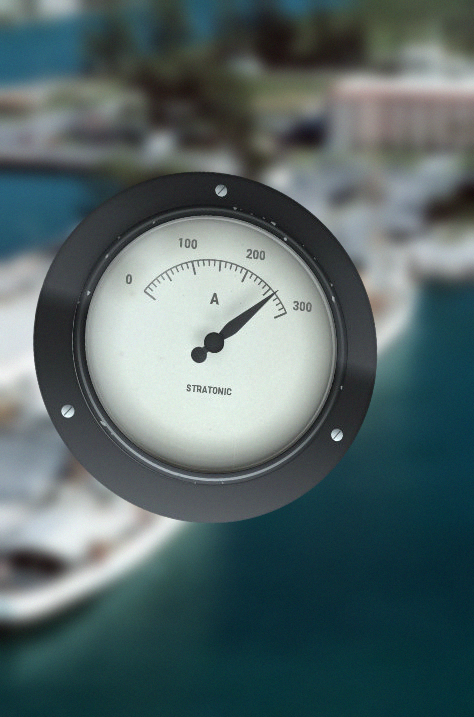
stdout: **260** A
